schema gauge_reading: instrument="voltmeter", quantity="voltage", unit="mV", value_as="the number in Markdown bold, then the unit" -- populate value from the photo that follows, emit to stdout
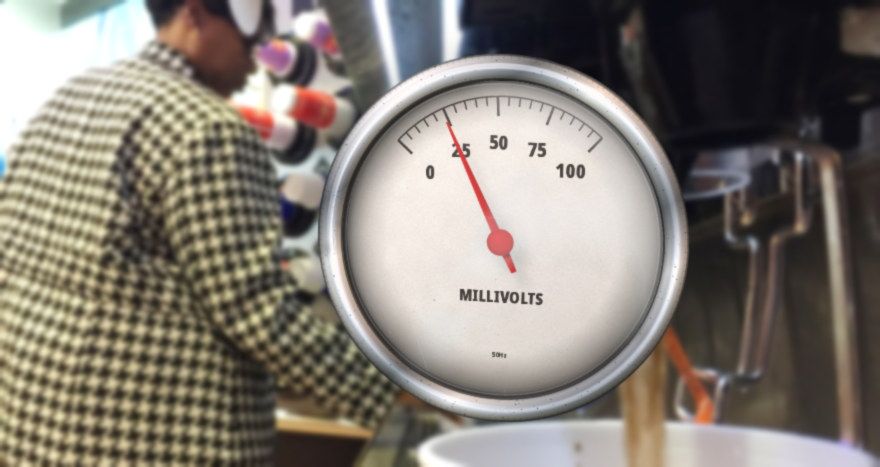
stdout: **25** mV
